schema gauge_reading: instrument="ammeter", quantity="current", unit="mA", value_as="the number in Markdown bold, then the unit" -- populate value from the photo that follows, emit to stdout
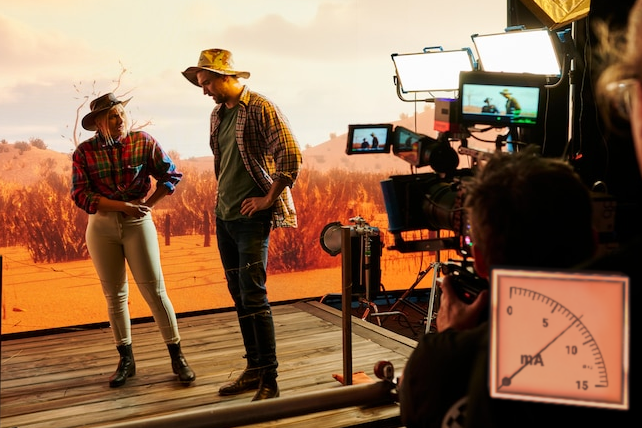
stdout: **7.5** mA
